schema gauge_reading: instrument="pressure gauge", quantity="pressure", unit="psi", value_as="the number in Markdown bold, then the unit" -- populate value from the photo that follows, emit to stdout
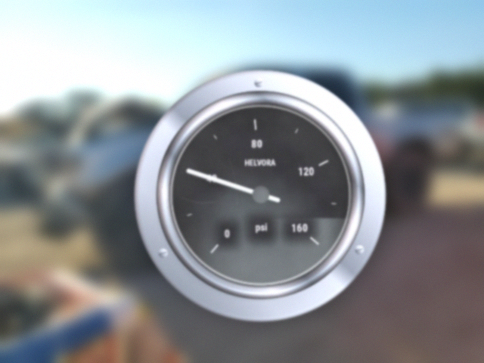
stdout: **40** psi
